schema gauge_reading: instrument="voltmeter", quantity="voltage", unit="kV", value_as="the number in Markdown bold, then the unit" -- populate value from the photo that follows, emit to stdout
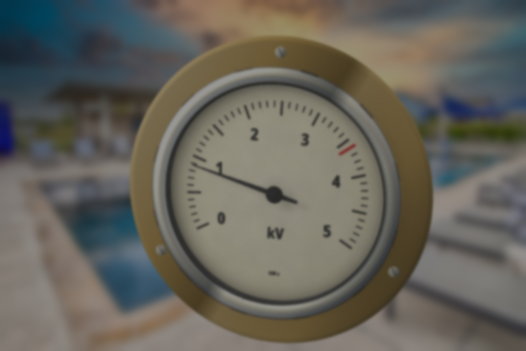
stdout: **0.9** kV
